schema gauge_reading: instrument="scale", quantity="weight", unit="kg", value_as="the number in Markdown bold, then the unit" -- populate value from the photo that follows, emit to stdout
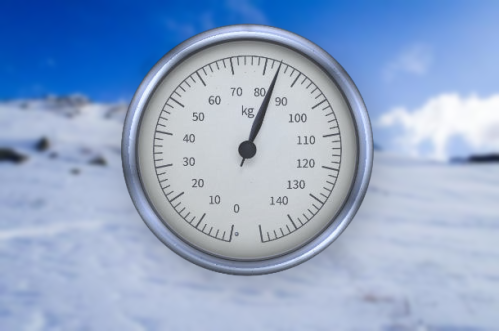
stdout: **84** kg
